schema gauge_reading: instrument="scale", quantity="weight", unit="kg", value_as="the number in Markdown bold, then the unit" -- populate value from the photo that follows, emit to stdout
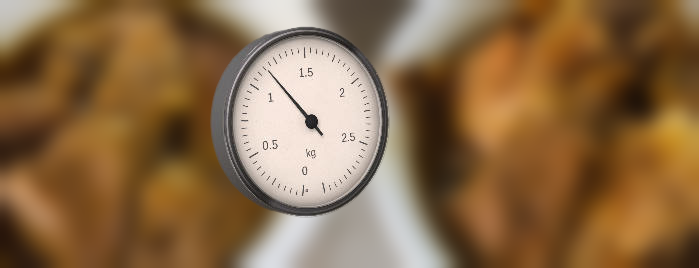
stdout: **1.15** kg
